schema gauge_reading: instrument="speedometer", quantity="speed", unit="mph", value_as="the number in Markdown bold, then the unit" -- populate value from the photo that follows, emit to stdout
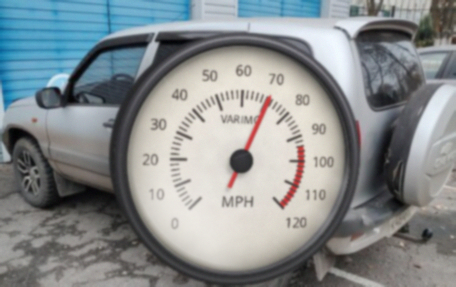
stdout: **70** mph
